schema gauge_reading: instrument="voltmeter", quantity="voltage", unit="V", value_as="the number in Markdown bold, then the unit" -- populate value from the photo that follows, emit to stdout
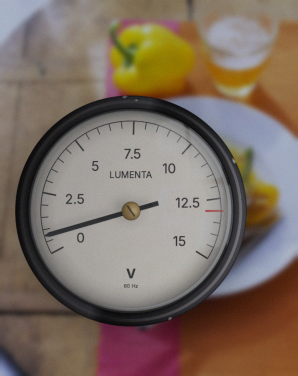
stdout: **0.75** V
